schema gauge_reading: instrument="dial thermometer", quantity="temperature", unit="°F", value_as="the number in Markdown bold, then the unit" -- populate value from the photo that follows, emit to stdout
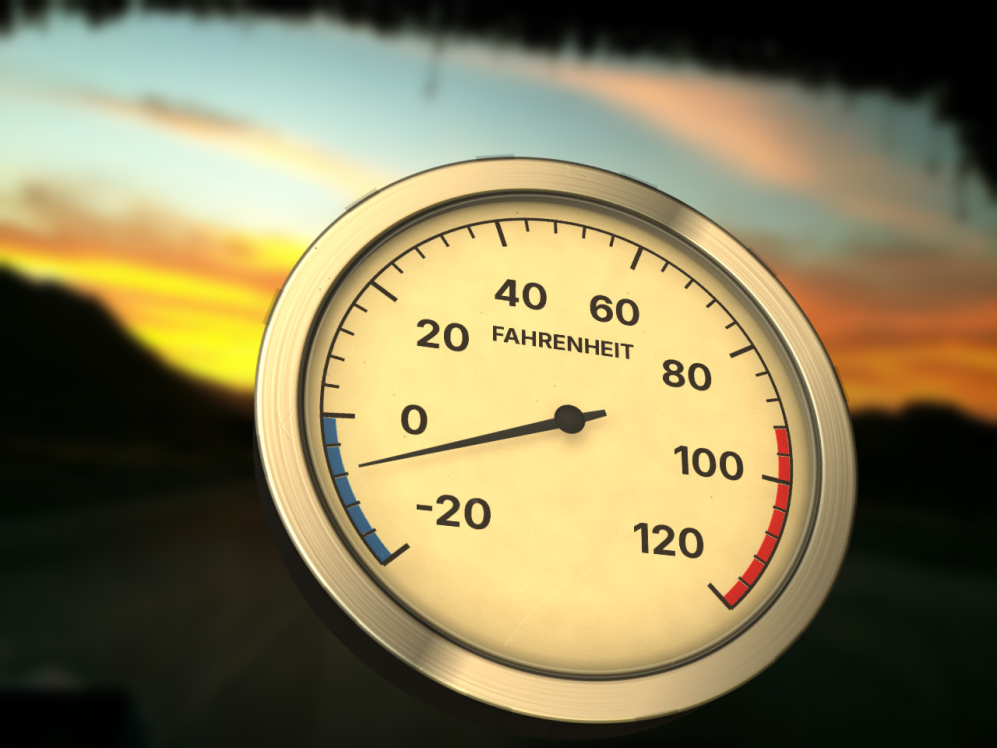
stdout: **-8** °F
